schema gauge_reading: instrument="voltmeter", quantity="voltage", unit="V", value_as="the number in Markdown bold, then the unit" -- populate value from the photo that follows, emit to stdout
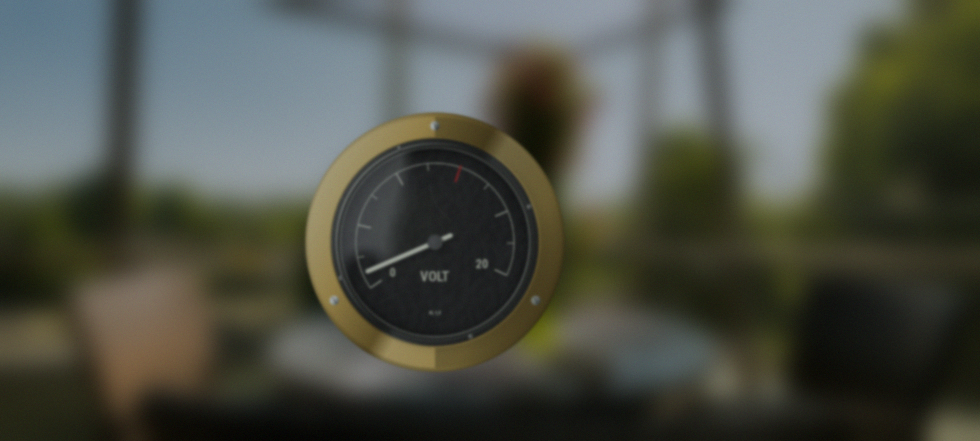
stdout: **1** V
